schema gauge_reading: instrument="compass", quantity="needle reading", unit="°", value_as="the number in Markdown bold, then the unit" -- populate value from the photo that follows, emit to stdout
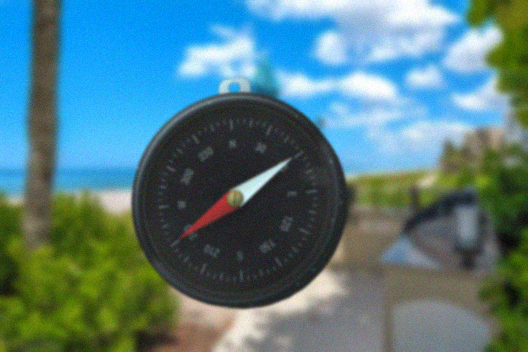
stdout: **240** °
